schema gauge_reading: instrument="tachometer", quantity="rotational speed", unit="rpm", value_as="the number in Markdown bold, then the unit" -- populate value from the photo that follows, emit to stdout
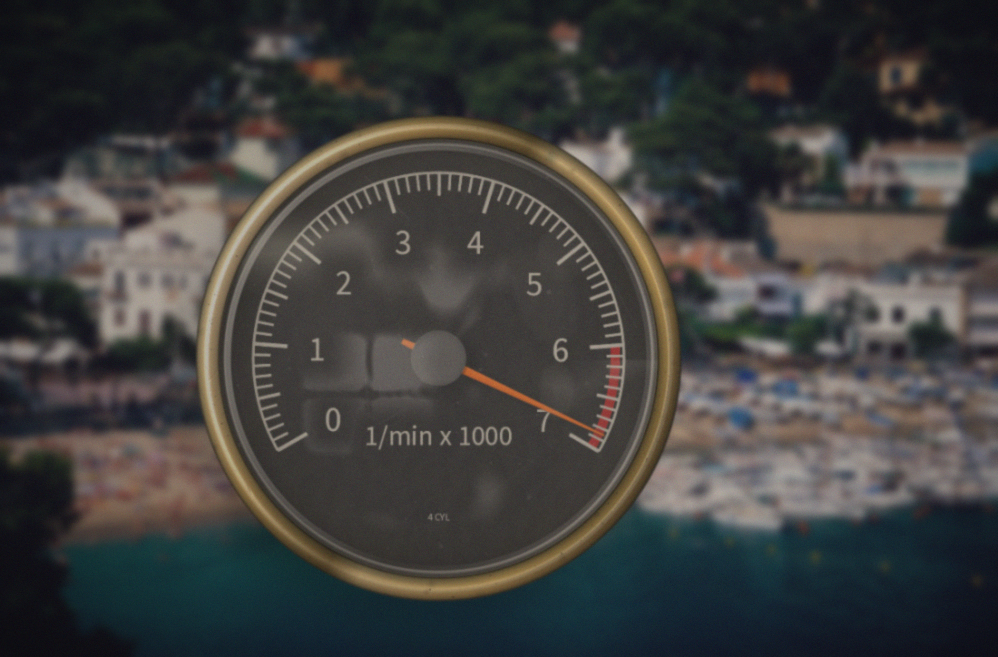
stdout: **6850** rpm
